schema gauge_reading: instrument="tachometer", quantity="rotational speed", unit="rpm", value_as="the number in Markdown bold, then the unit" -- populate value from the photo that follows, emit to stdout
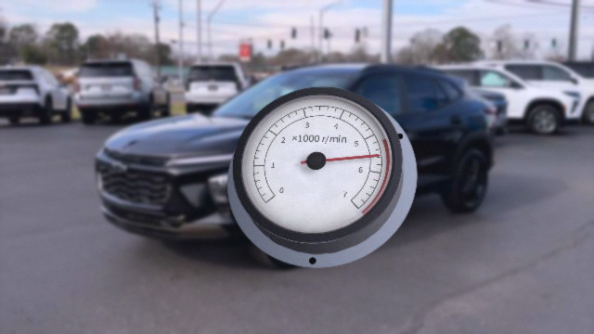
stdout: **5600** rpm
